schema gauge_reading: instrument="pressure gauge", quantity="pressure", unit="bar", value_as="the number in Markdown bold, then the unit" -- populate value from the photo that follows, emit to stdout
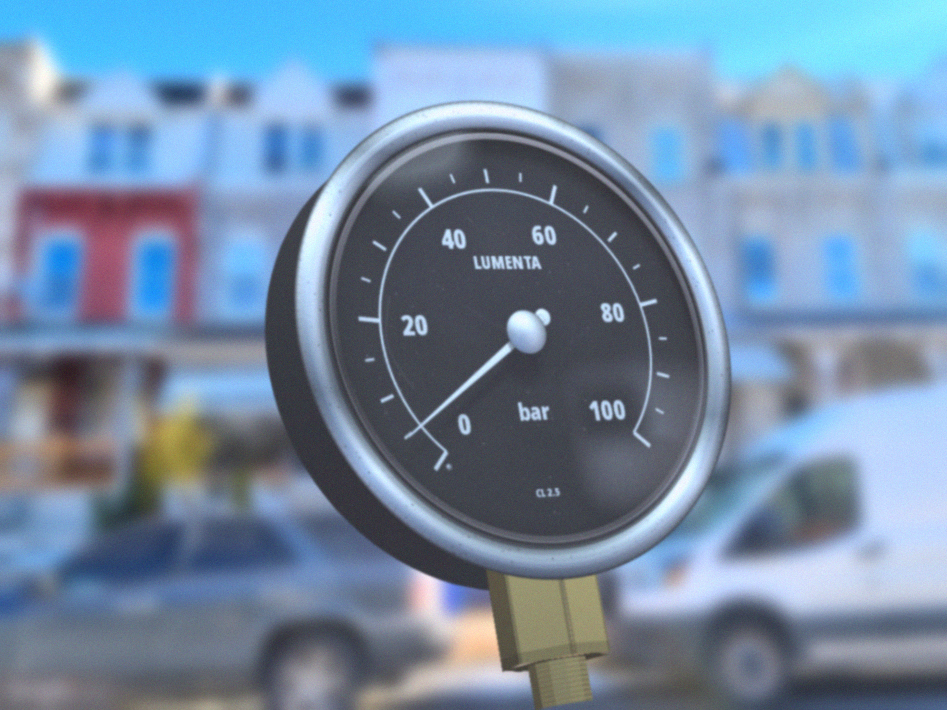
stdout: **5** bar
